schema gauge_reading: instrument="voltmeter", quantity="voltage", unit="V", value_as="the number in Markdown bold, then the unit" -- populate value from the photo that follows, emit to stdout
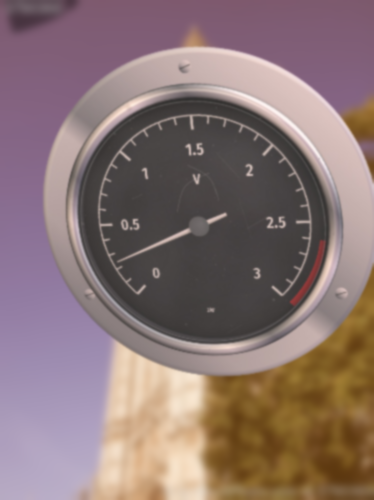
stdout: **0.25** V
